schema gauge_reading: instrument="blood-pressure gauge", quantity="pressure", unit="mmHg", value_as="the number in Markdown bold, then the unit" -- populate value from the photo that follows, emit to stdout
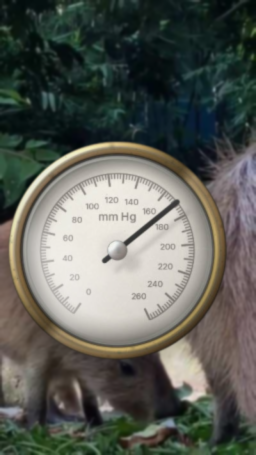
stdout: **170** mmHg
